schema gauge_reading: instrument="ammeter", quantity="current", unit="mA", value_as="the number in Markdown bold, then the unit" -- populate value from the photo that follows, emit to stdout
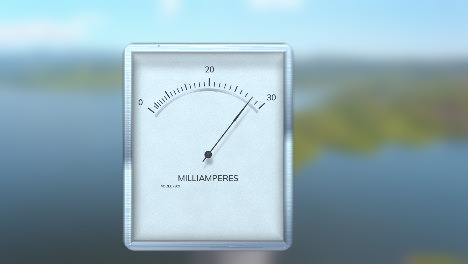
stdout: **28** mA
